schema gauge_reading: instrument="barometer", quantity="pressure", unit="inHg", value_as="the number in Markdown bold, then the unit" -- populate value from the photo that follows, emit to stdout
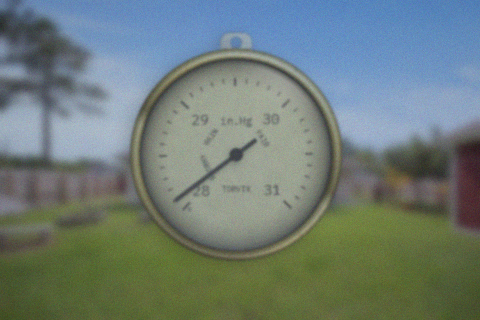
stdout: **28.1** inHg
